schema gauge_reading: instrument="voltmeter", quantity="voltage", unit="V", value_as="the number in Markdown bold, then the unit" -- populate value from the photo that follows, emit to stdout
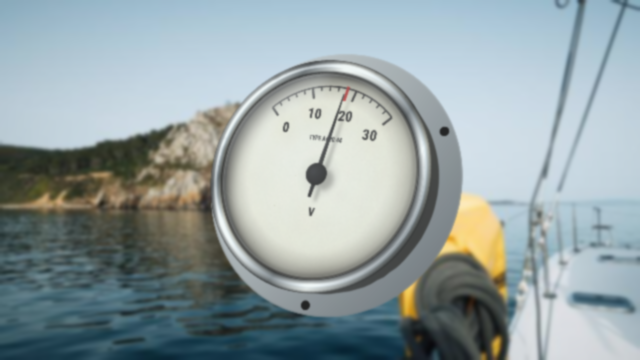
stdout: **18** V
